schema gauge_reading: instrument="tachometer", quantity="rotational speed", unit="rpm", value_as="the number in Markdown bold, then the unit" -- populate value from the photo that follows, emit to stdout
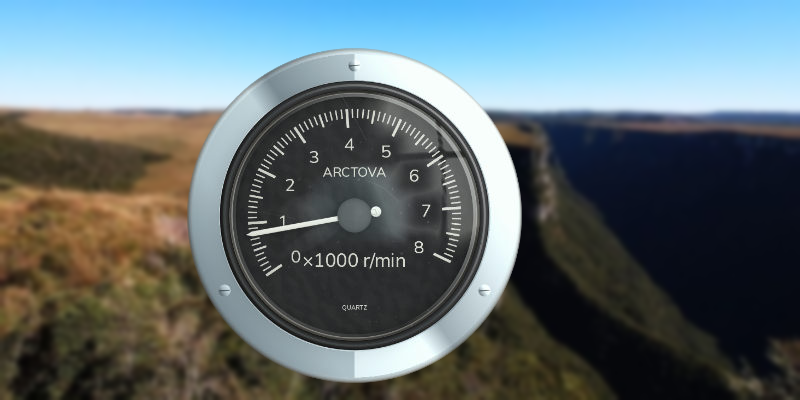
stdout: **800** rpm
